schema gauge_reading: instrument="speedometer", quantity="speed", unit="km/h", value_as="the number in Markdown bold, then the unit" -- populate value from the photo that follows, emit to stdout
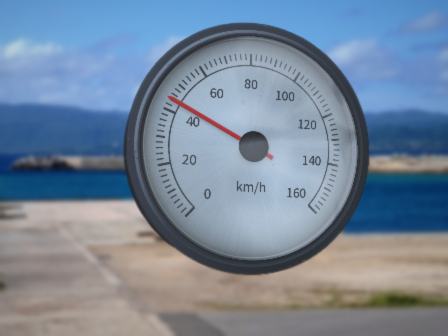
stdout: **44** km/h
